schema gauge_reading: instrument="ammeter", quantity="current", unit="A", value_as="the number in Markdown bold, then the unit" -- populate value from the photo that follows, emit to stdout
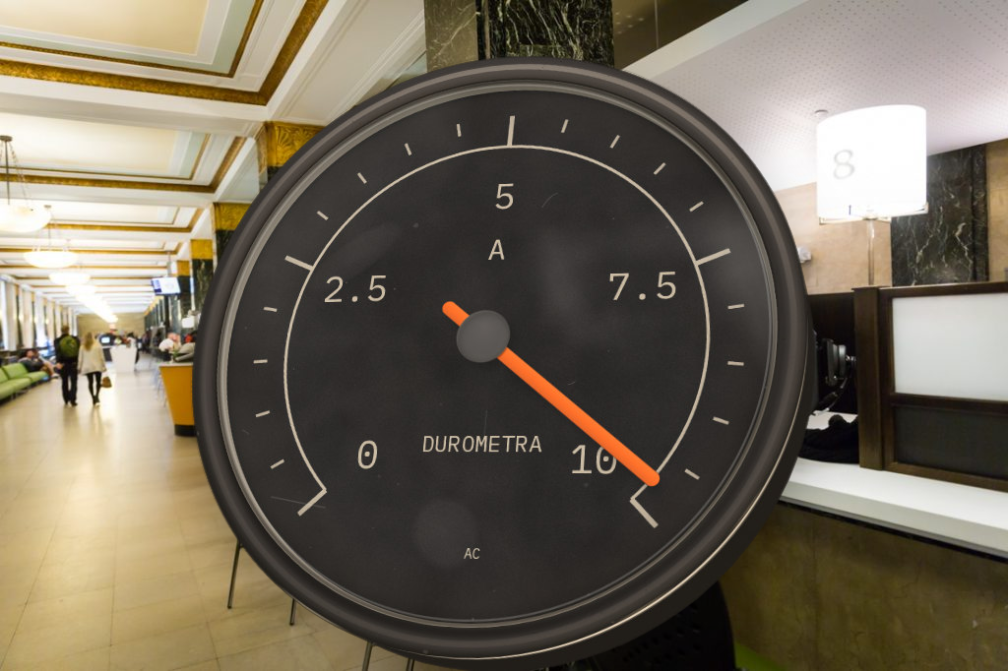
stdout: **9.75** A
